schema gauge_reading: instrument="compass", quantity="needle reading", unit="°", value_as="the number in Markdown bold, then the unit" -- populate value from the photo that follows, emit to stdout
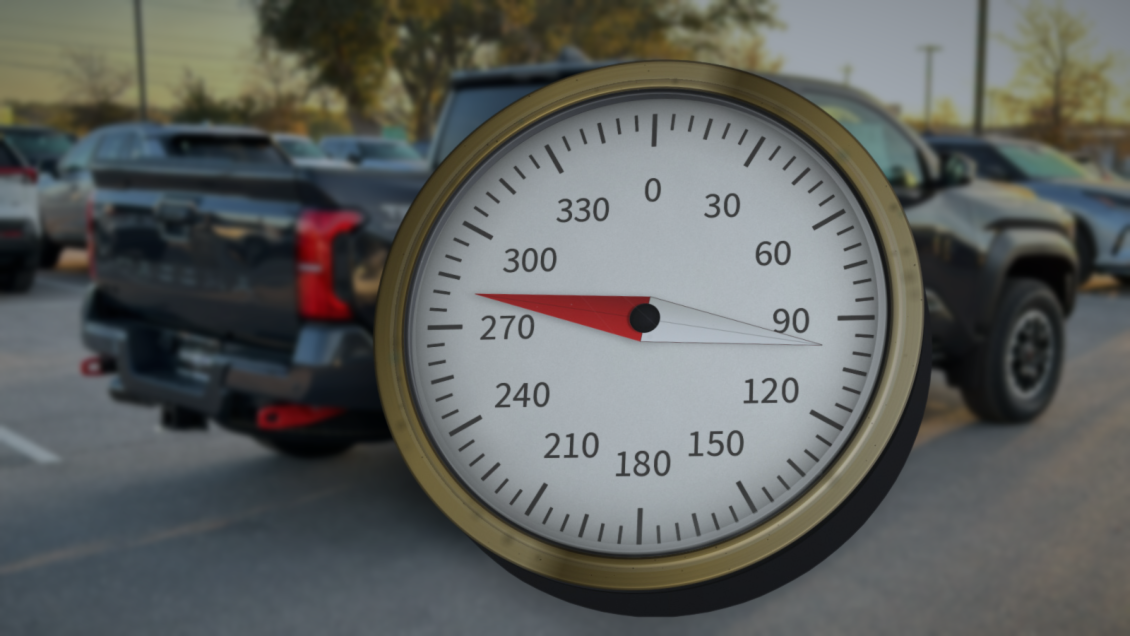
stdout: **280** °
